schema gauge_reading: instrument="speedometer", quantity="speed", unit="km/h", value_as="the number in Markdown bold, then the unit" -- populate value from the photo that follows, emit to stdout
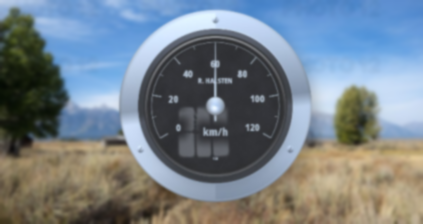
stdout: **60** km/h
